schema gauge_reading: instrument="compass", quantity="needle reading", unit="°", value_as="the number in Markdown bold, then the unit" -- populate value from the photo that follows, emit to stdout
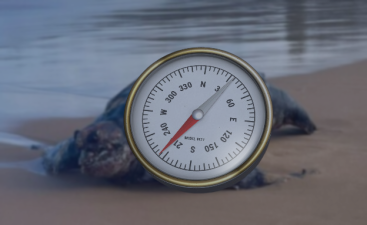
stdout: **215** °
